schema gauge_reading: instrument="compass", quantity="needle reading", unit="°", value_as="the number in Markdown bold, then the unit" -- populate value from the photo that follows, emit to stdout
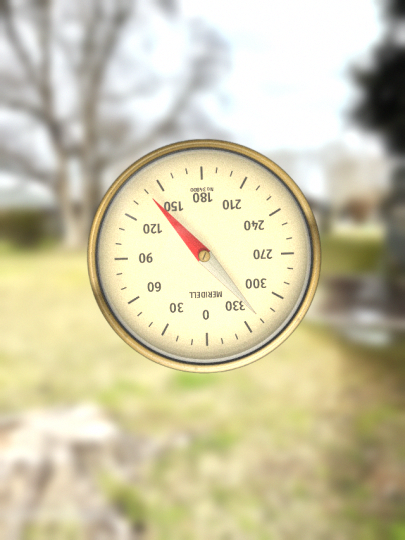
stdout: **140** °
